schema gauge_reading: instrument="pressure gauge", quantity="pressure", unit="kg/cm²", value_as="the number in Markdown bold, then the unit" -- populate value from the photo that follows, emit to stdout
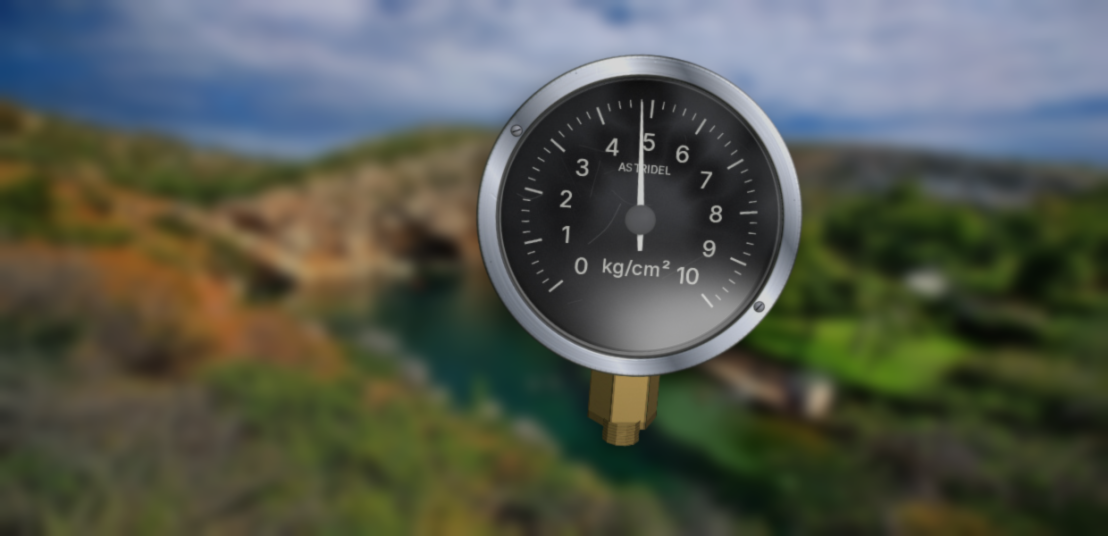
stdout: **4.8** kg/cm²
